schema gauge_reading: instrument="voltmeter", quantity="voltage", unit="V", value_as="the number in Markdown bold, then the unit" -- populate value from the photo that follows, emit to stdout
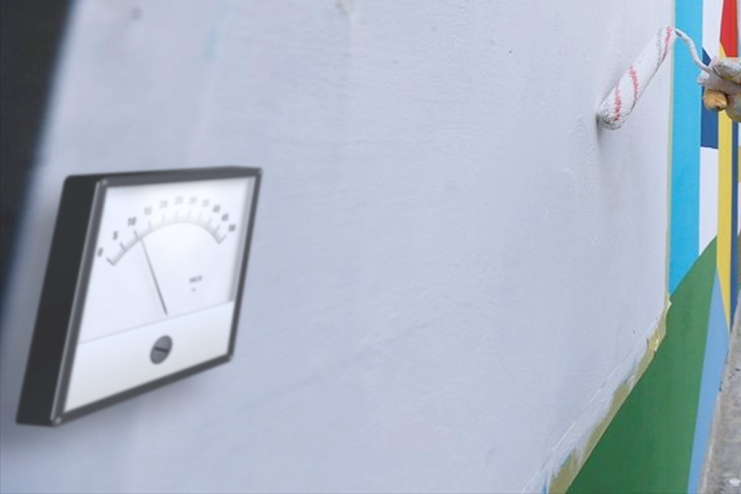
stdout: **10** V
